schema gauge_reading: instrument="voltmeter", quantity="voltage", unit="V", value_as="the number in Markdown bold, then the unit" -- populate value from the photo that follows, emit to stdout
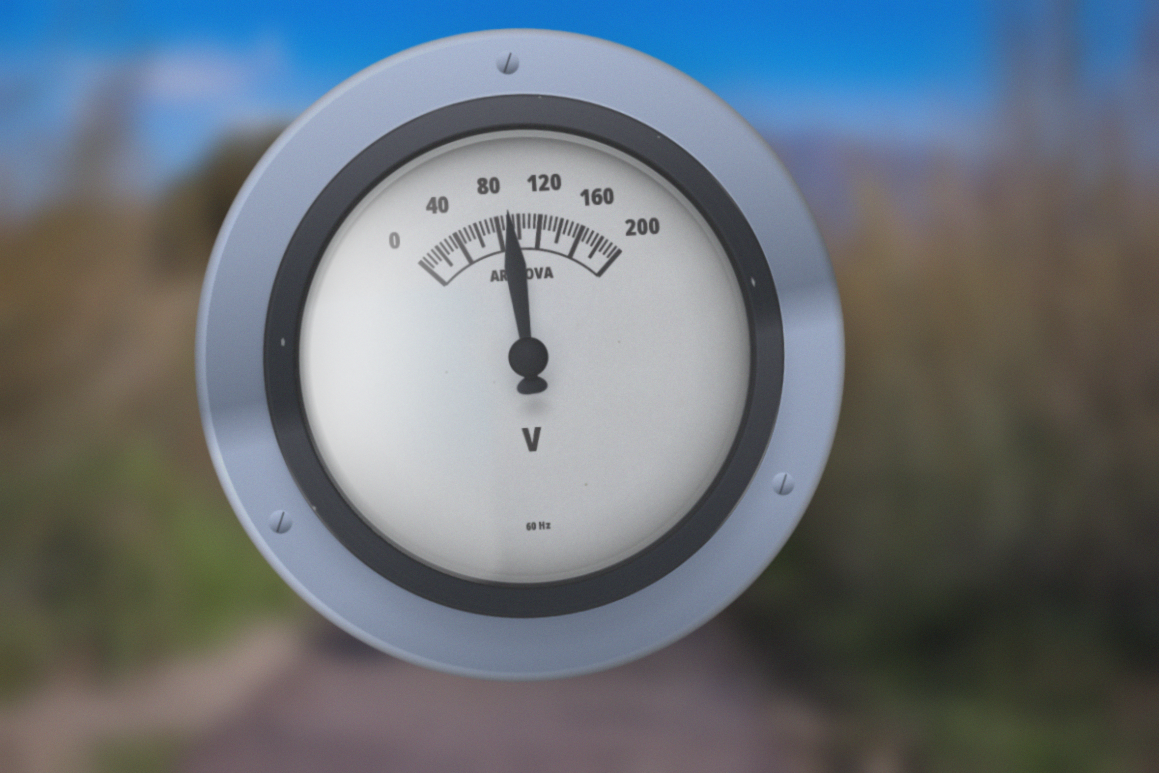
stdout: **90** V
